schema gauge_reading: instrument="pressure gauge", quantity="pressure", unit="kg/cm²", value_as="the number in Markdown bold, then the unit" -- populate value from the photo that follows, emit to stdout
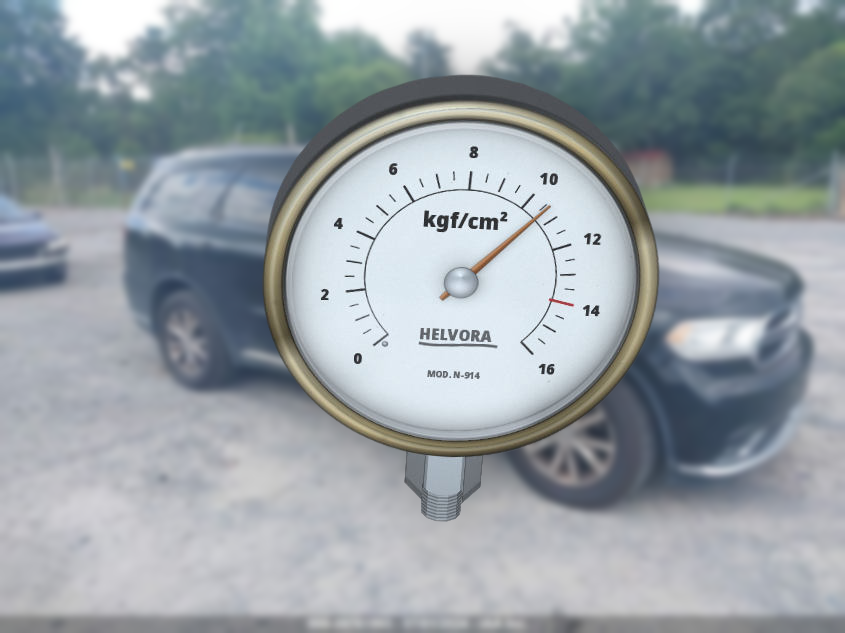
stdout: **10.5** kg/cm²
